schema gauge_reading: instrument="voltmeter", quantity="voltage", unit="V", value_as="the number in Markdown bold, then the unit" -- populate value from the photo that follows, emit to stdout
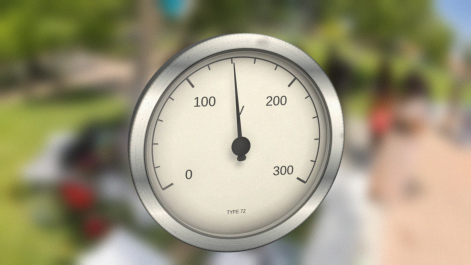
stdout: **140** V
